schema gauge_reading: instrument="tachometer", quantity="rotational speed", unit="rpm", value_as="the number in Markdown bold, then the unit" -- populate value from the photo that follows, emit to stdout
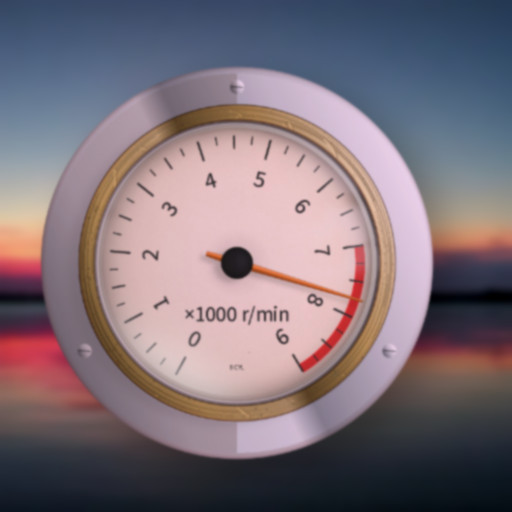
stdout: **7750** rpm
